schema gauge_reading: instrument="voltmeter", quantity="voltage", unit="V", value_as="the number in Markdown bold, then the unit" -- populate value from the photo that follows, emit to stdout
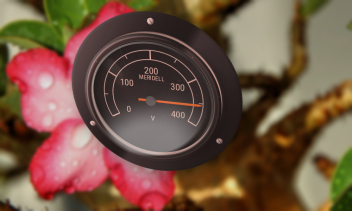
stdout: **350** V
